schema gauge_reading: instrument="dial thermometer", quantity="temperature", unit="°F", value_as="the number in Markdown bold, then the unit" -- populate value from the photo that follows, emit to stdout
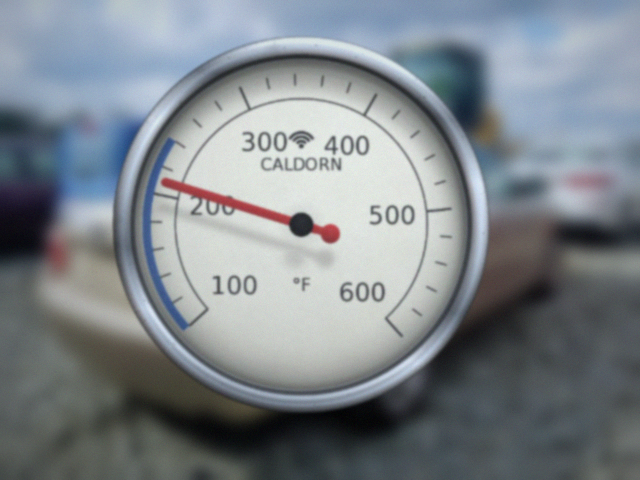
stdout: **210** °F
